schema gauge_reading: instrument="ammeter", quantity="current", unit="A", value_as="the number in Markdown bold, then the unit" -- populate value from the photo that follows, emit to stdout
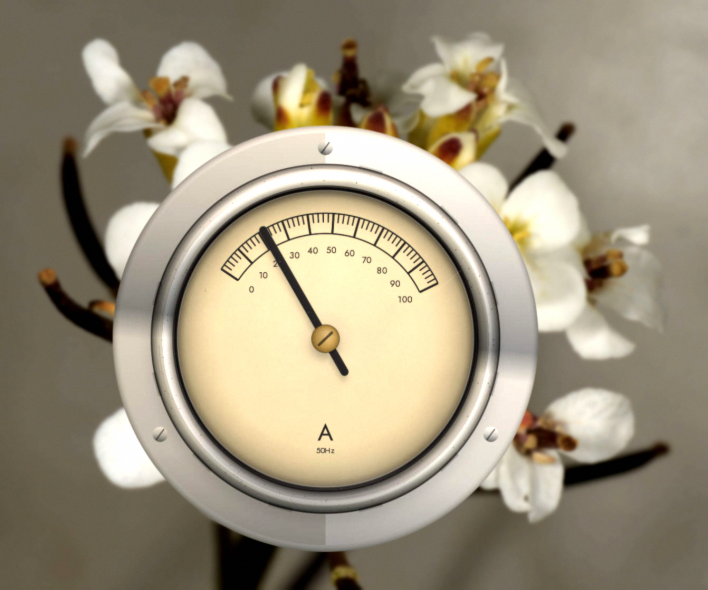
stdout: **22** A
